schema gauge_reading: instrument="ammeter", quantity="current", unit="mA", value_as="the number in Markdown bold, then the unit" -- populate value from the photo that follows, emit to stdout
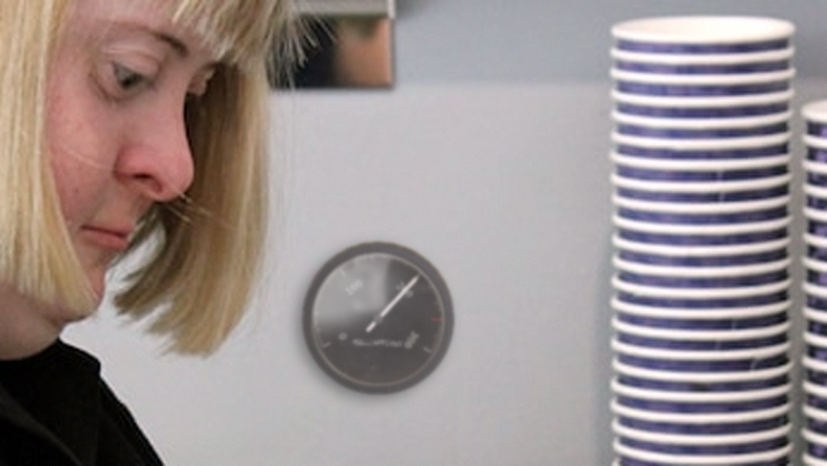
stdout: **200** mA
